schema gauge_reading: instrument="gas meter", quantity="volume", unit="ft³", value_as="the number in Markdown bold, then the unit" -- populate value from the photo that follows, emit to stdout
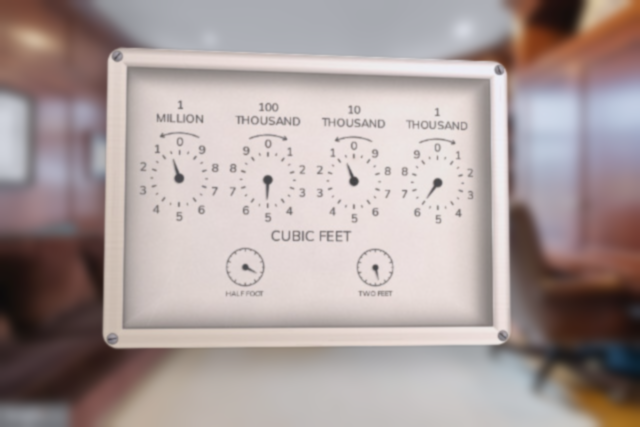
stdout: **50600** ft³
